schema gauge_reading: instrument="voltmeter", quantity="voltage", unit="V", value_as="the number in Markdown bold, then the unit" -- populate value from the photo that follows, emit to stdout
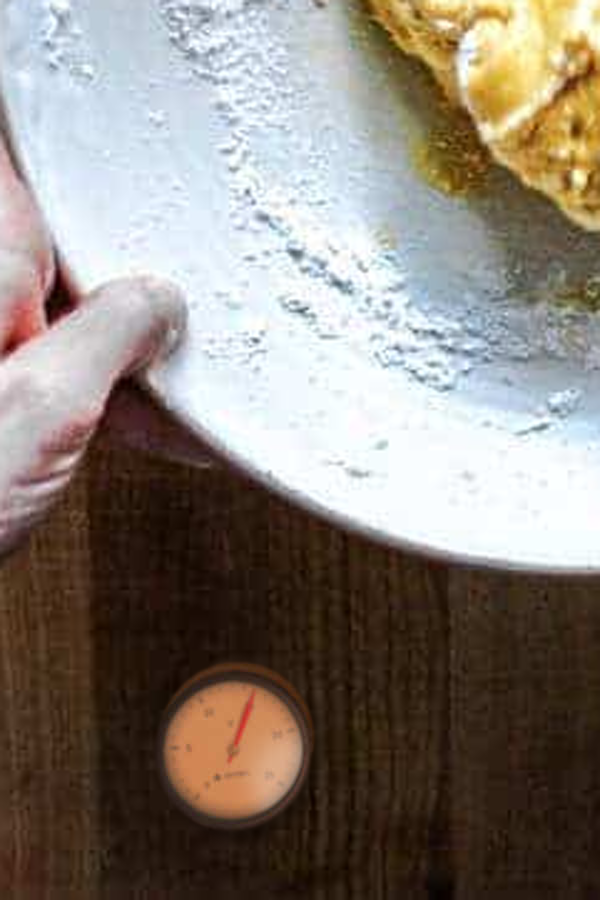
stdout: **15** V
